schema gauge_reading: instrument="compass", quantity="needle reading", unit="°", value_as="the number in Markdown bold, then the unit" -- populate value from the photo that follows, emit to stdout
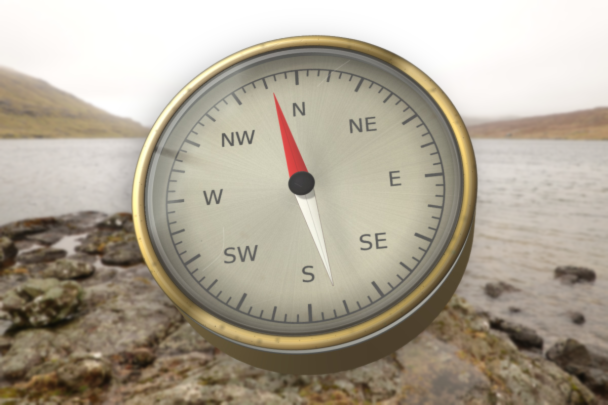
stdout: **347.5** °
